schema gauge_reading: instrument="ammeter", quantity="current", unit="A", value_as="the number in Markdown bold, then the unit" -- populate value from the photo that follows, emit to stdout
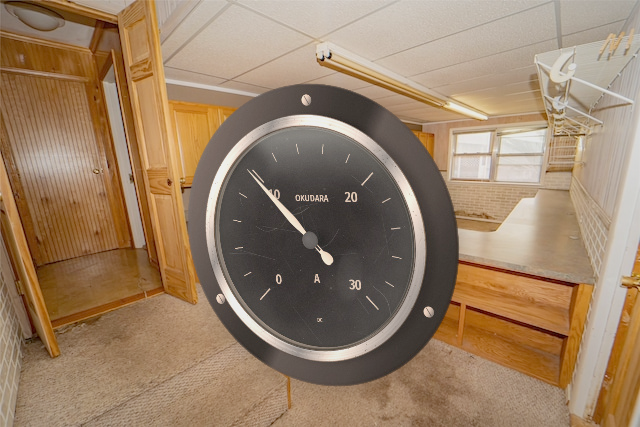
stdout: **10** A
